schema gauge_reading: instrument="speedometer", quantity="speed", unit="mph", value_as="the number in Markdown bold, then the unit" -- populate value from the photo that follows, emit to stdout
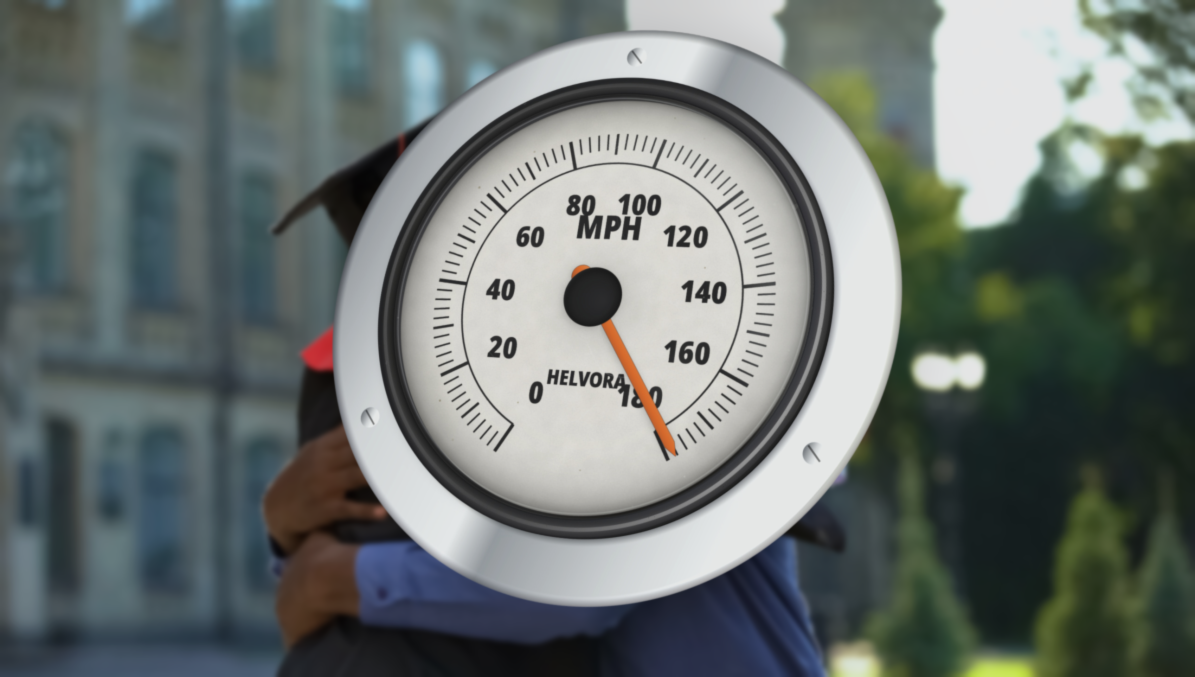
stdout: **178** mph
